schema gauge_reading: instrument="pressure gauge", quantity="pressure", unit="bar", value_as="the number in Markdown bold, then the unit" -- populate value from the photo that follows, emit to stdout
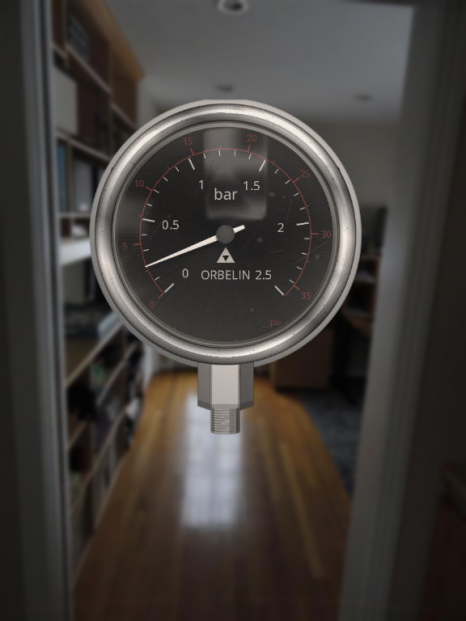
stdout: **0.2** bar
